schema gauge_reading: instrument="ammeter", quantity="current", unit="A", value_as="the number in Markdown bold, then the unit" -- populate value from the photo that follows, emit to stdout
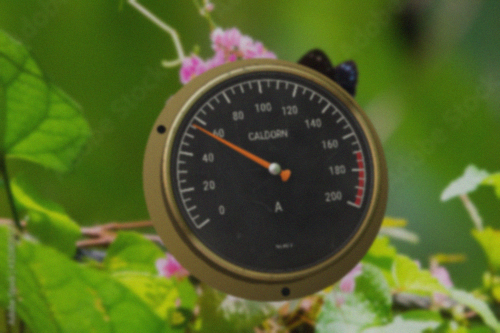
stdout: **55** A
